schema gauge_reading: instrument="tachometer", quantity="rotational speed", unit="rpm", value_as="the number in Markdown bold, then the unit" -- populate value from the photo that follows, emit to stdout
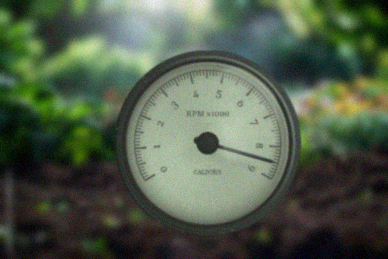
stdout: **8500** rpm
